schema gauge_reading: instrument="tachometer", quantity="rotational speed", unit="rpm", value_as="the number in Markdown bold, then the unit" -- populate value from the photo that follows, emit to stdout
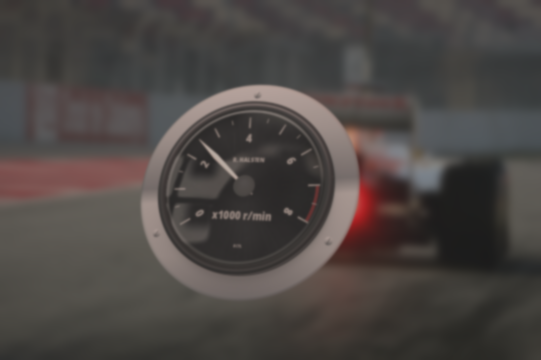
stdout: **2500** rpm
